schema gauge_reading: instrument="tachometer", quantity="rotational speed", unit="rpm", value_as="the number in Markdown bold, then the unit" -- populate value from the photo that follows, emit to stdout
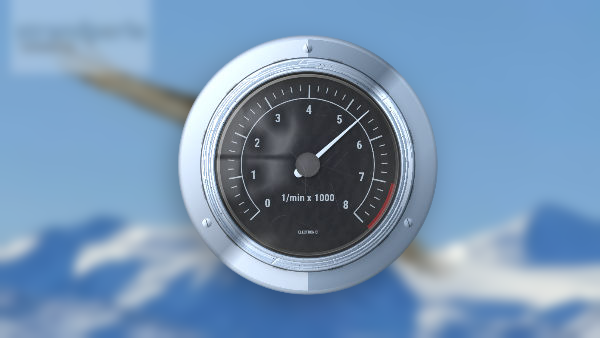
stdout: **5400** rpm
